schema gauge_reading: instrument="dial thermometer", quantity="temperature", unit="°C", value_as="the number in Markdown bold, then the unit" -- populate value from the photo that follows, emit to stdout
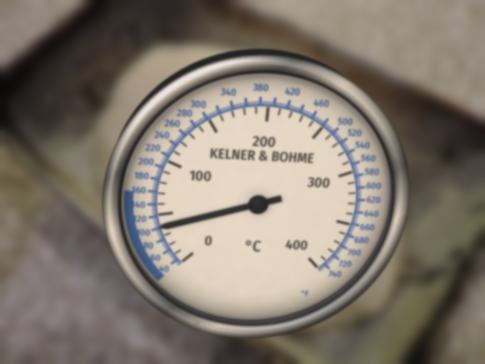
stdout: **40** °C
